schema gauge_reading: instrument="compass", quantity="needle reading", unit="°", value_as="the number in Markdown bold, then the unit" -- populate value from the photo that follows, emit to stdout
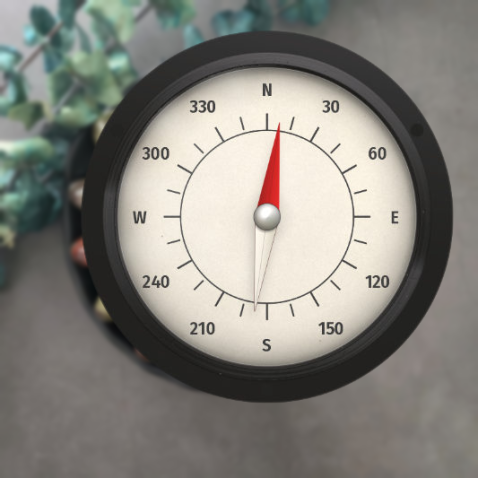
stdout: **7.5** °
